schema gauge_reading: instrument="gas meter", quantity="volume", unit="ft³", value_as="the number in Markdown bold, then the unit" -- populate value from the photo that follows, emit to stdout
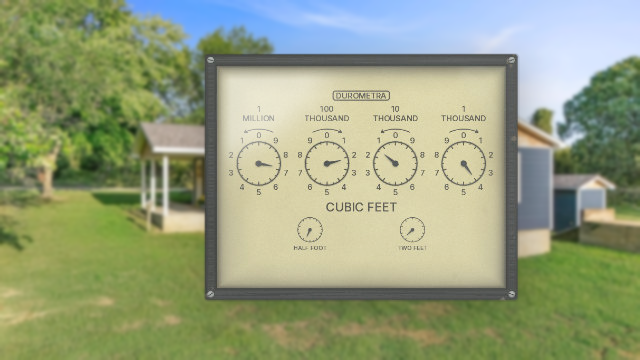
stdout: **721400** ft³
